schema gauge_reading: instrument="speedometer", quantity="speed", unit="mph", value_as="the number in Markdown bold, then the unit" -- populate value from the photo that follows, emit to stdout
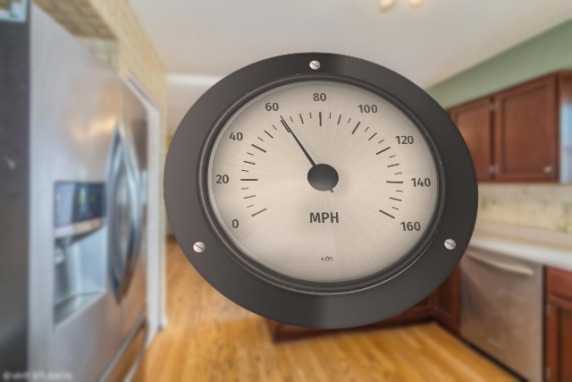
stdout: **60** mph
